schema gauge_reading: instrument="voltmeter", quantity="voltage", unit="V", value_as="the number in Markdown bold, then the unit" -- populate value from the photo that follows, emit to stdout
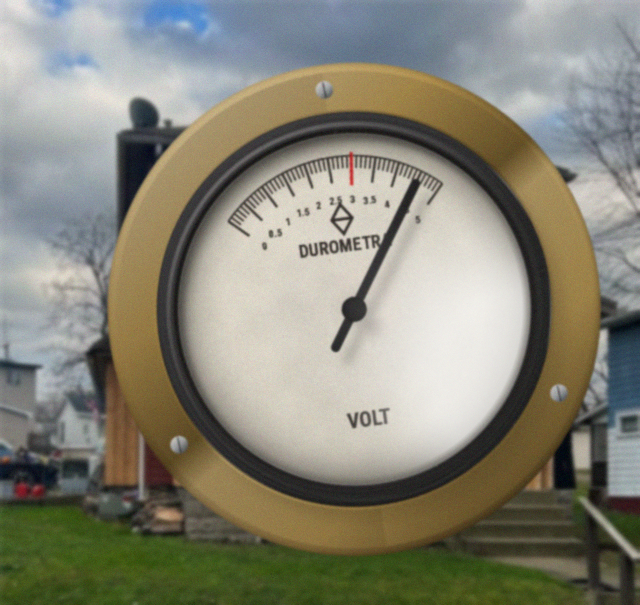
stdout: **4.5** V
